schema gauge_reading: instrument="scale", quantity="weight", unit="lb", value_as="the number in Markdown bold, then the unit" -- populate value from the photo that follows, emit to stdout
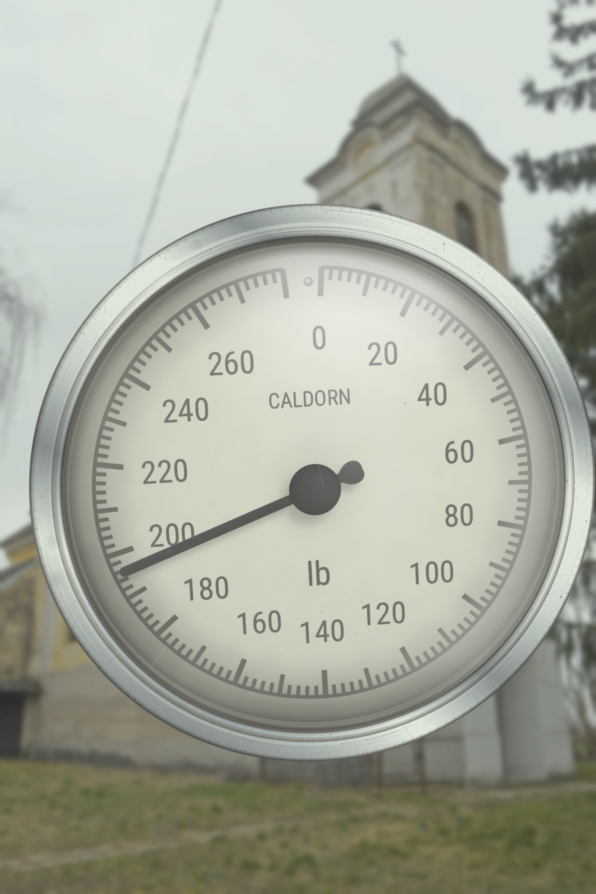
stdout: **196** lb
